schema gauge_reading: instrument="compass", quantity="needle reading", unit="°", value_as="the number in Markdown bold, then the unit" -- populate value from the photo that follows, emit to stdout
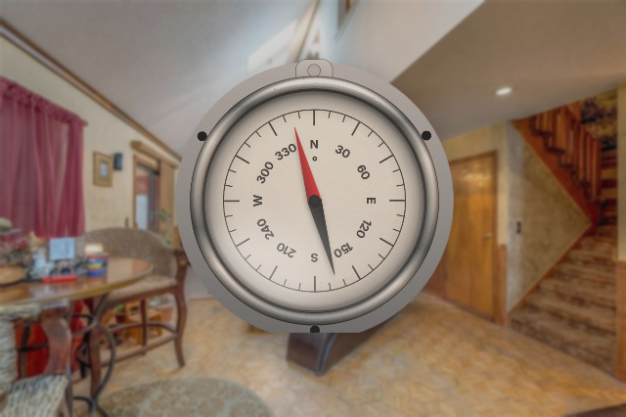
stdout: **345** °
